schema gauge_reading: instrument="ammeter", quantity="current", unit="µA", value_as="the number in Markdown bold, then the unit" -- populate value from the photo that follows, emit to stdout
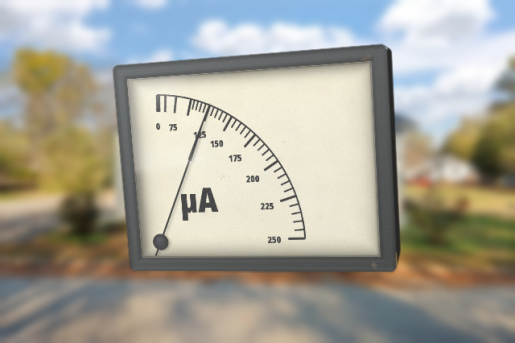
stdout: **125** µA
